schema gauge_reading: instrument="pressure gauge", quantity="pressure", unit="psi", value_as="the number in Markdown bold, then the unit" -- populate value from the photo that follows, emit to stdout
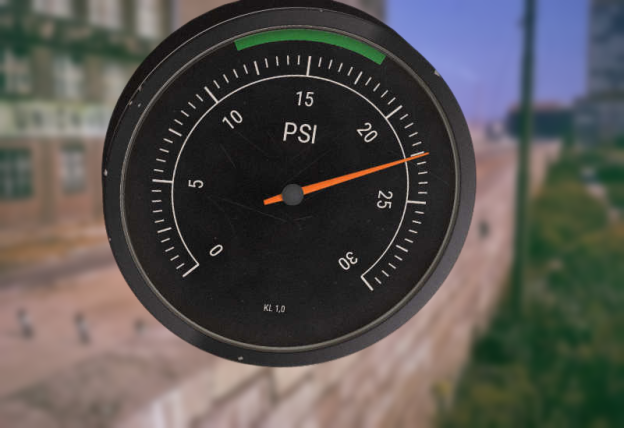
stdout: **22.5** psi
